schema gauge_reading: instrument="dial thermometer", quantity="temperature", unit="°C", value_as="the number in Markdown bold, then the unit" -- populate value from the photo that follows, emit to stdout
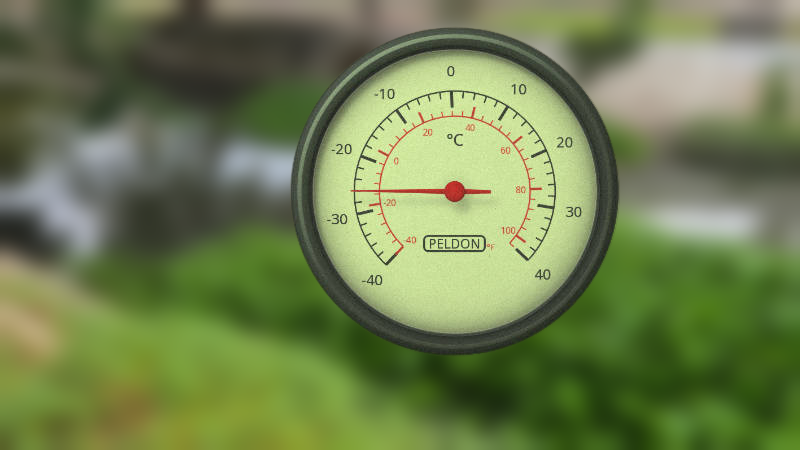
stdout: **-26** °C
